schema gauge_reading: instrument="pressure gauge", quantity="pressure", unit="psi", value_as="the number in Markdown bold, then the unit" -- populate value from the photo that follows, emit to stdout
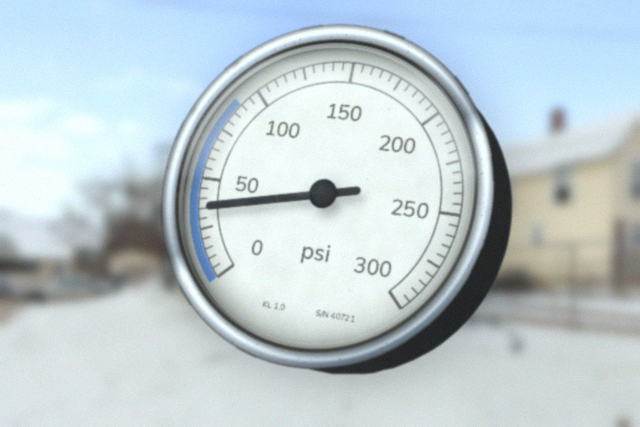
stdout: **35** psi
